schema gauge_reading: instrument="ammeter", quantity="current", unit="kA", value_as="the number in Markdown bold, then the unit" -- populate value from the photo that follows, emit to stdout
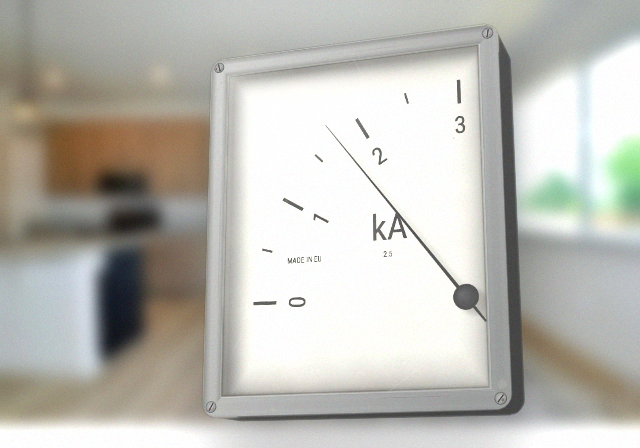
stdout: **1.75** kA
